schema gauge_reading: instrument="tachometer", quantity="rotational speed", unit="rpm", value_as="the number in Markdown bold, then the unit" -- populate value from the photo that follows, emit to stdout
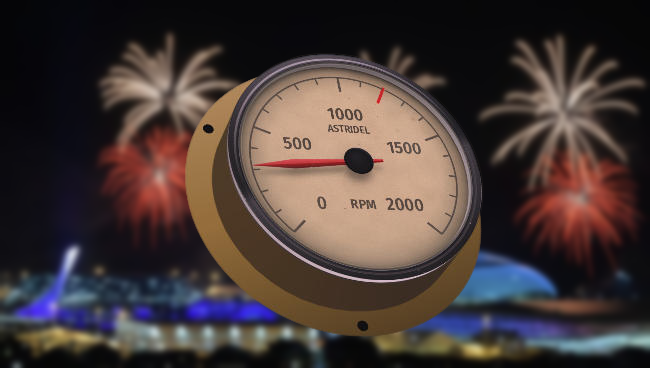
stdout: **300** rpm
